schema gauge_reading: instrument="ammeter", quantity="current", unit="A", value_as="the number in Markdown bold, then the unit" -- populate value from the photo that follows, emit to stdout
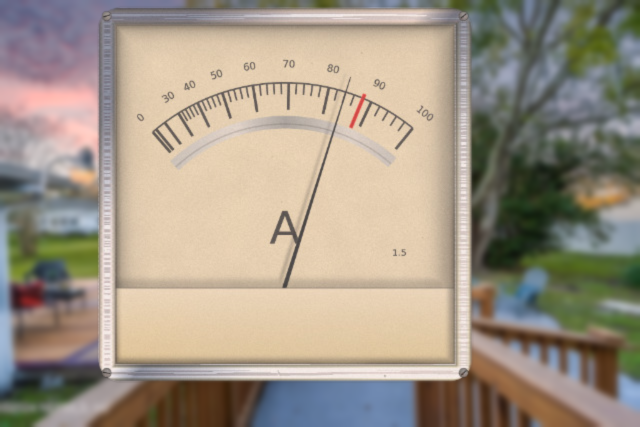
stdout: **84** A
